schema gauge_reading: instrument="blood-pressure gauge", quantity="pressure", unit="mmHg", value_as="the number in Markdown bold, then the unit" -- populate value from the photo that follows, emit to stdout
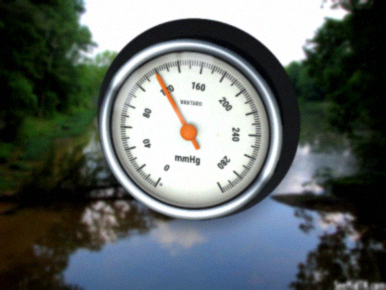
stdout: **120** mmHg
